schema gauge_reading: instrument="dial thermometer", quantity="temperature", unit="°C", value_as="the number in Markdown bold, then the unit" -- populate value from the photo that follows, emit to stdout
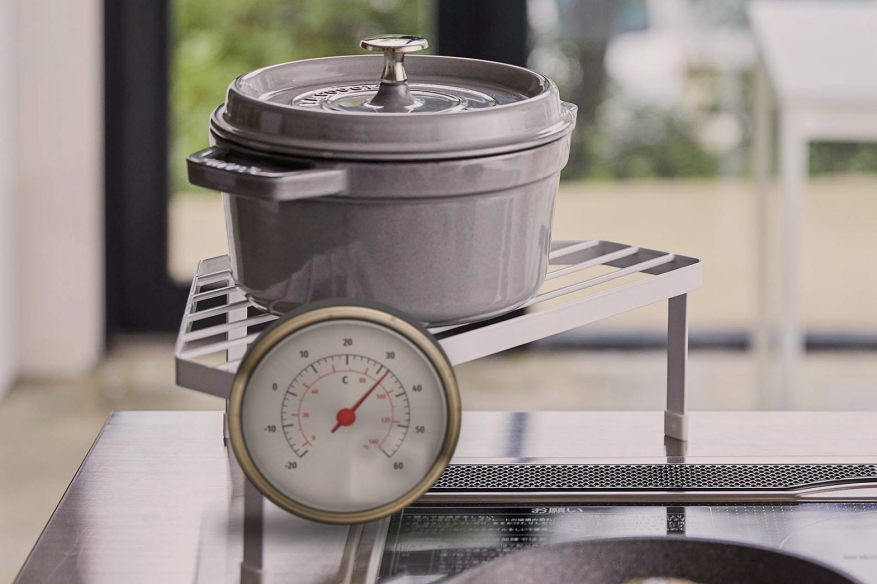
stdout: **32** °C
